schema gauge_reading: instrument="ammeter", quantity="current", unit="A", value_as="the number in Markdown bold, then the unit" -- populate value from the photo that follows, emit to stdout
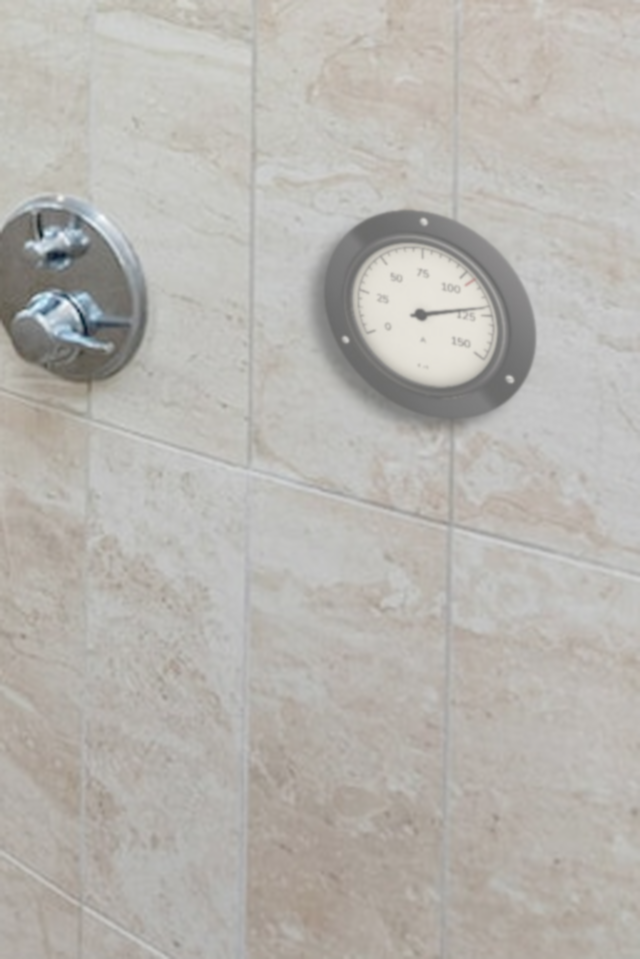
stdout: **120** A
